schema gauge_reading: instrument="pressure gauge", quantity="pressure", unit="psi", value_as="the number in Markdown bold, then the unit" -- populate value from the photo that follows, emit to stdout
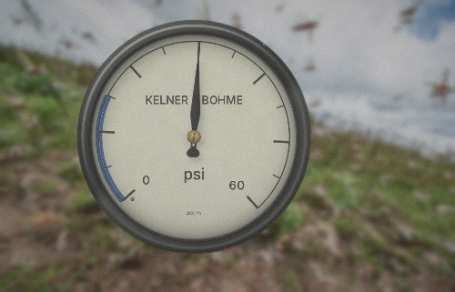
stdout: **30** psi
